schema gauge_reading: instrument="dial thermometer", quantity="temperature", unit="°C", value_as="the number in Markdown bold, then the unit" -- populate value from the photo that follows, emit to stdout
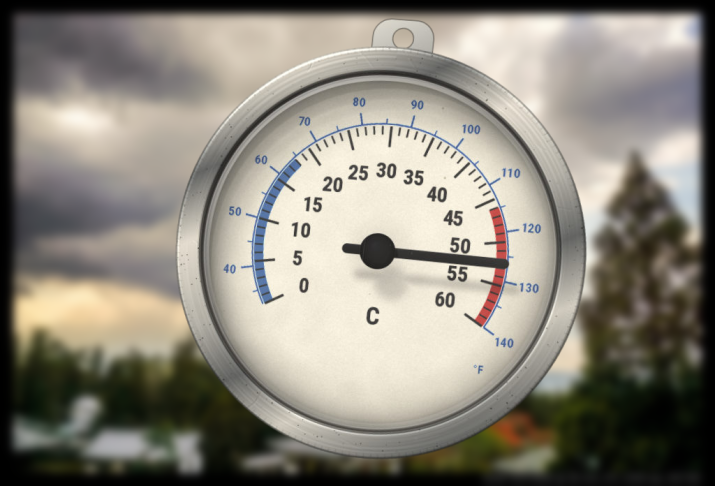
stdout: **52.5** °C
